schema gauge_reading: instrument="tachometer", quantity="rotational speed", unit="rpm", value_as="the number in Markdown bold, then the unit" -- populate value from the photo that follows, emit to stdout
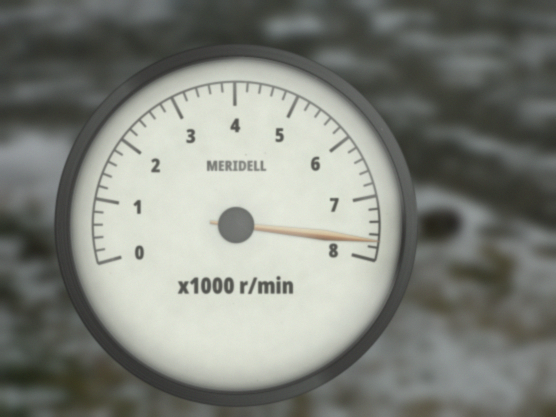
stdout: **7700** rpm
